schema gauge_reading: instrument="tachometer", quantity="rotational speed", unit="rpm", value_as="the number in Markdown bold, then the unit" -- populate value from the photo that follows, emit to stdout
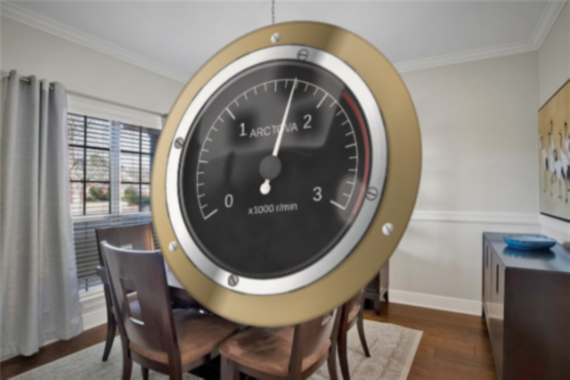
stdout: **1700** rpm
